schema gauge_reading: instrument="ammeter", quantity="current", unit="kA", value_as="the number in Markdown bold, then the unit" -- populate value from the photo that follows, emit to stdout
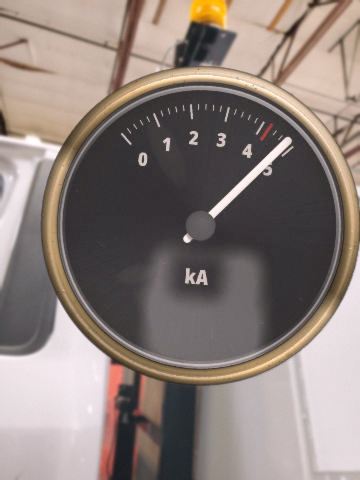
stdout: **4.8** kA
